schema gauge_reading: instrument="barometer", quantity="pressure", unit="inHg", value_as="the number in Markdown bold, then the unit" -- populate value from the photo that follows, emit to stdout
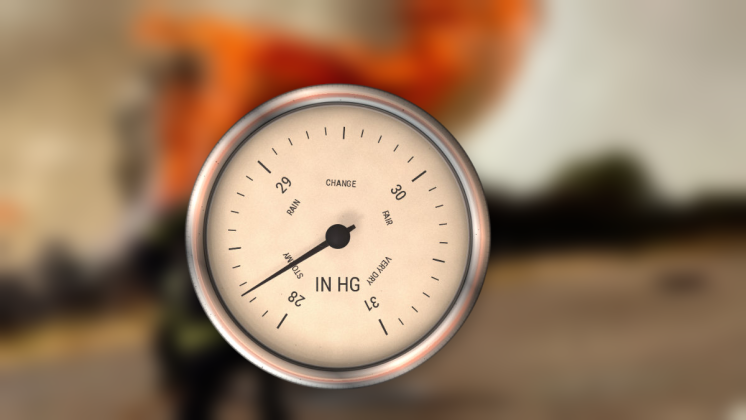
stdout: **28.25** inHg
